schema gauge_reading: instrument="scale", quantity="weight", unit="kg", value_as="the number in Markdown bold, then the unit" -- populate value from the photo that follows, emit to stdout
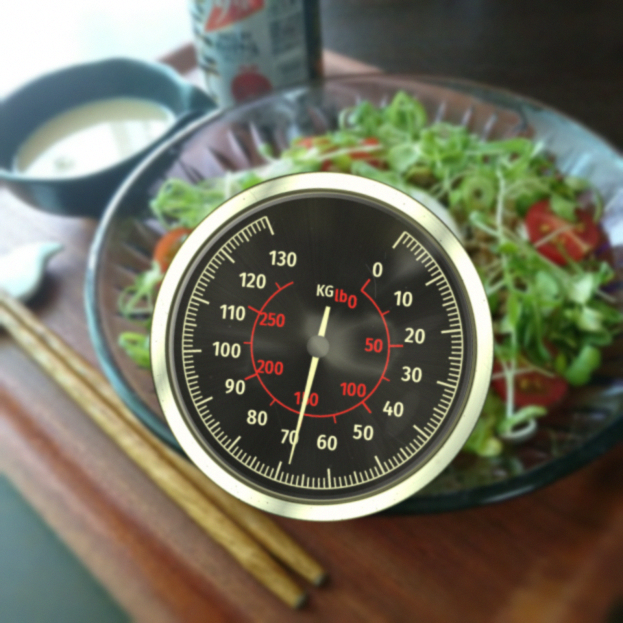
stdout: **68** kg
